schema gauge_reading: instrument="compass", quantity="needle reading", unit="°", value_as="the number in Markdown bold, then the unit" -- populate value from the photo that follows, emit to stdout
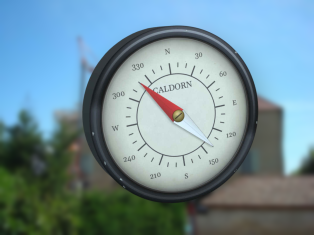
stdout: **320** °
